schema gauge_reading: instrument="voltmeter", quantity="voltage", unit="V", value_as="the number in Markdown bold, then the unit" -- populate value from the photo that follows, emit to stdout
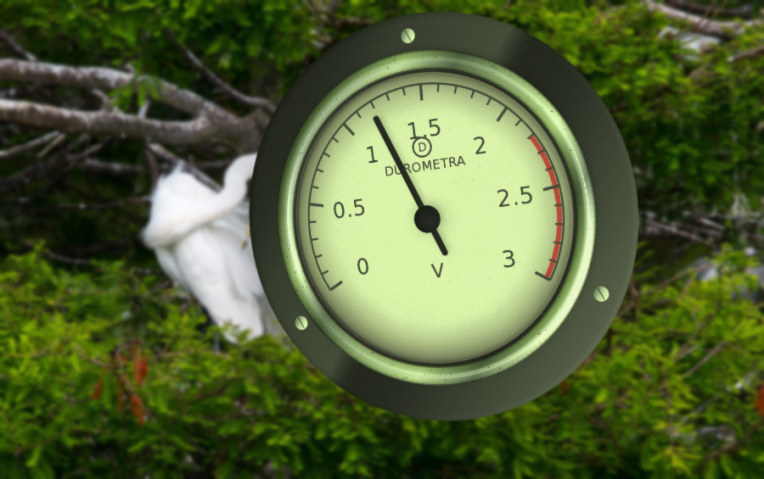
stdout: **1.2** V
